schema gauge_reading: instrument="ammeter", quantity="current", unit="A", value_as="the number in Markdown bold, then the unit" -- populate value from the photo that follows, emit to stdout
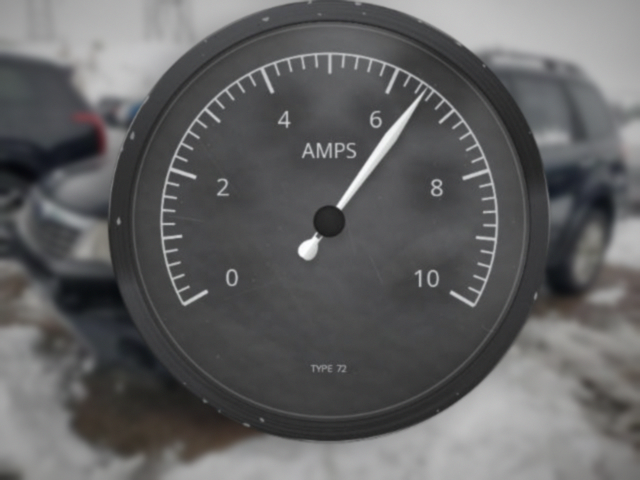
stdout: **6.5** A
